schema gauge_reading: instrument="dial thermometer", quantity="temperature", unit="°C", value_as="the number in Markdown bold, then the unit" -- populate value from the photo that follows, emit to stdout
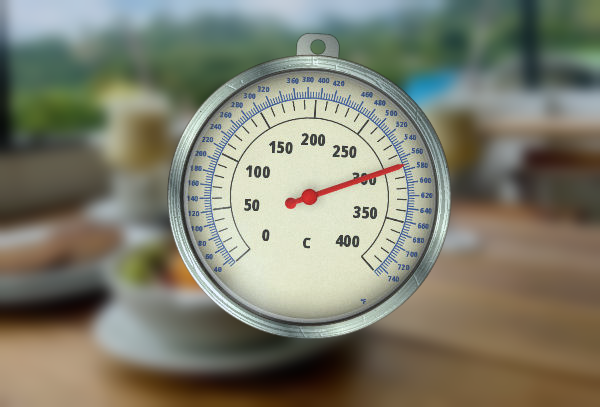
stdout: **300** °C
